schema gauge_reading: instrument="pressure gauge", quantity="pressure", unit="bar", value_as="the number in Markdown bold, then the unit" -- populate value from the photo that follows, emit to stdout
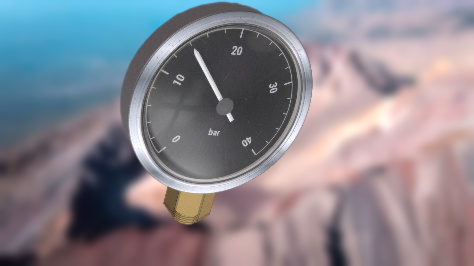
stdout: **14** bar
